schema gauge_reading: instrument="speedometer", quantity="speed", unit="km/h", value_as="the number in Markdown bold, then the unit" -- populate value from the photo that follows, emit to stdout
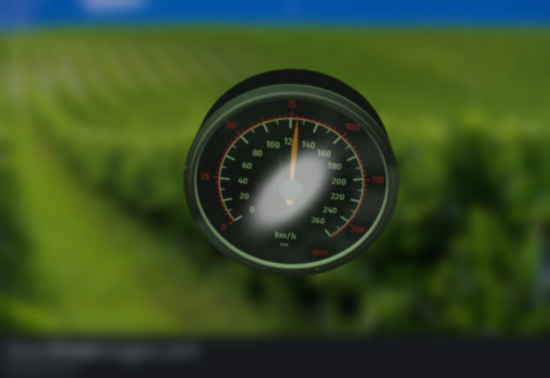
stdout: **125** km/h
